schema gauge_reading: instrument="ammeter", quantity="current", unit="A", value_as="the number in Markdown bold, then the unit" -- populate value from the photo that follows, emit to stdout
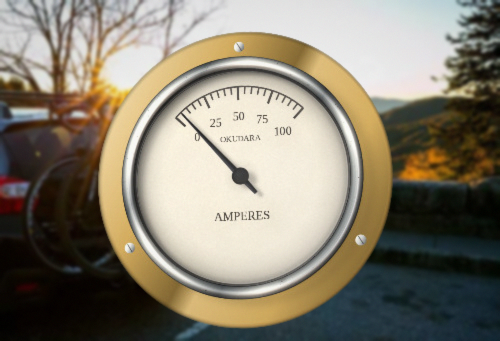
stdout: **5** A
